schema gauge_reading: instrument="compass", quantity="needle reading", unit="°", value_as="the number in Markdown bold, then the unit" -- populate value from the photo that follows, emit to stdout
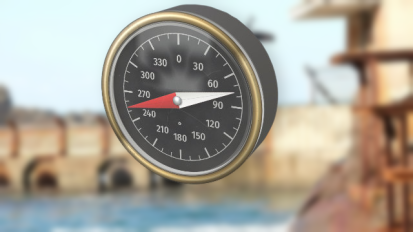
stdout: **255** °
